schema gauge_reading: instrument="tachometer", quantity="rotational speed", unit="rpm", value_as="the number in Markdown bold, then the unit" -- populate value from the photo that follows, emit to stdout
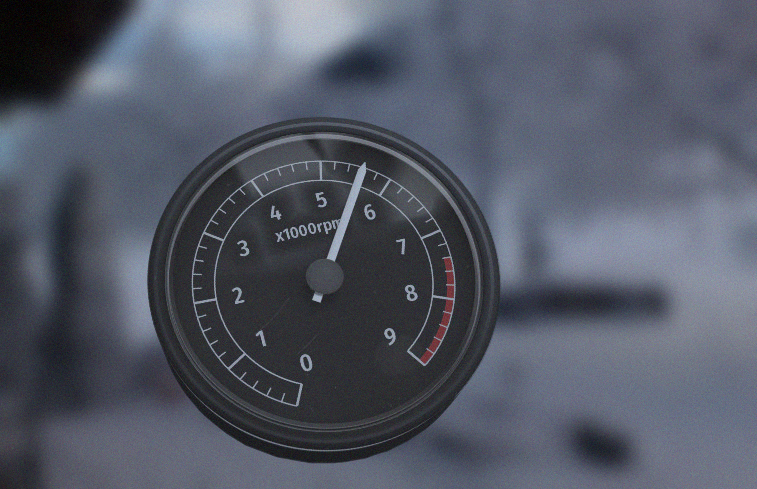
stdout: **5600** rpm
